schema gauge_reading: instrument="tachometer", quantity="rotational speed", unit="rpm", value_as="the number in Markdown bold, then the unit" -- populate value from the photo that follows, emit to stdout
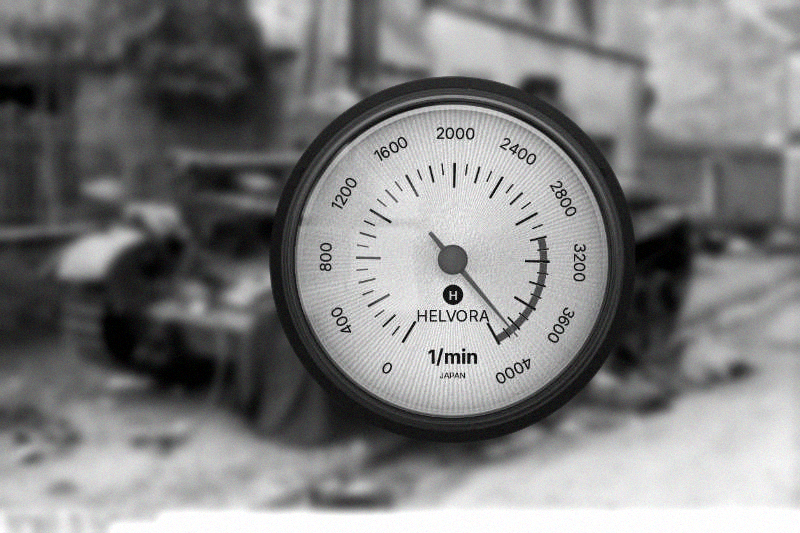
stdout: **3850** rpm
